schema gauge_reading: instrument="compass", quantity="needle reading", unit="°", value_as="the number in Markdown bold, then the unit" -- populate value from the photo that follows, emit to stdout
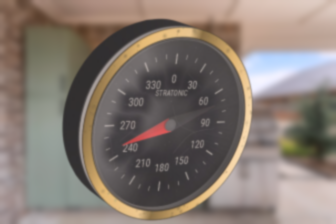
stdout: **250** °
